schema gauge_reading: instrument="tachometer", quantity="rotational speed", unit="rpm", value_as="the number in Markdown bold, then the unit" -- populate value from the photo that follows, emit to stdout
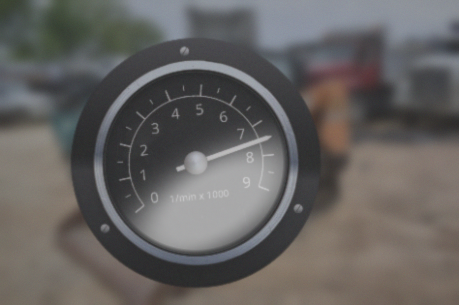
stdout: **7500** rpm
